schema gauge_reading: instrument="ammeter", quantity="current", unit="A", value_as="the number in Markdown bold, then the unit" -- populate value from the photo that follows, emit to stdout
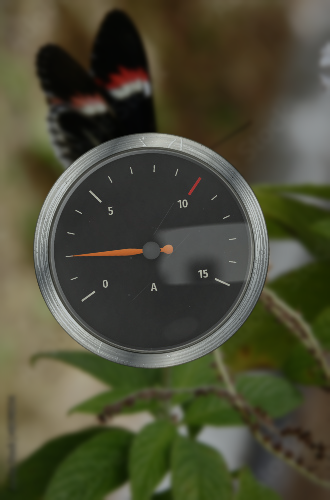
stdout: **2** A
